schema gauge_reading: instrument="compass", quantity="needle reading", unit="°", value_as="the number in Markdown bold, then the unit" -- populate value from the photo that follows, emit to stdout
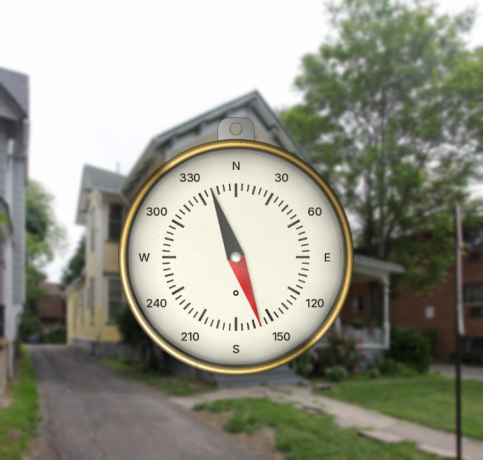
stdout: **160** °
